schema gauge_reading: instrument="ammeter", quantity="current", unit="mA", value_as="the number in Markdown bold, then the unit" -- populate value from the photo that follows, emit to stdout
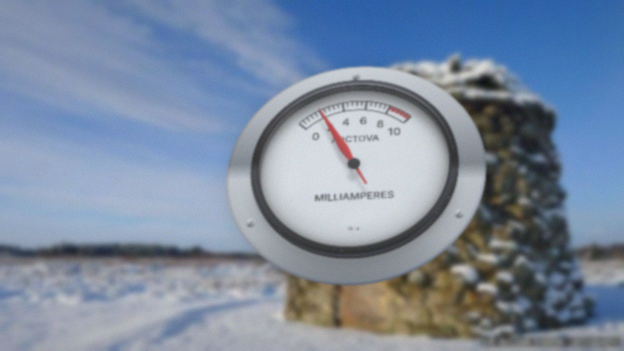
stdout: **2** mA
